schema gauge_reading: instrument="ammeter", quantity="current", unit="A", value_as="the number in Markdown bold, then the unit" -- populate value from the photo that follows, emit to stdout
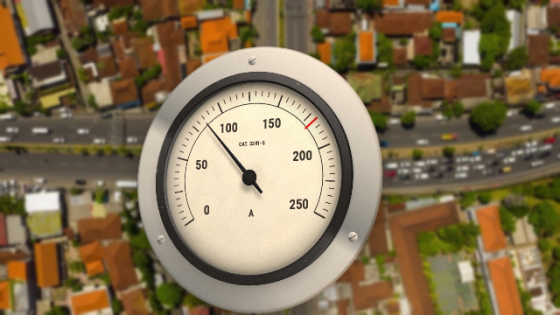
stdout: **85** A
